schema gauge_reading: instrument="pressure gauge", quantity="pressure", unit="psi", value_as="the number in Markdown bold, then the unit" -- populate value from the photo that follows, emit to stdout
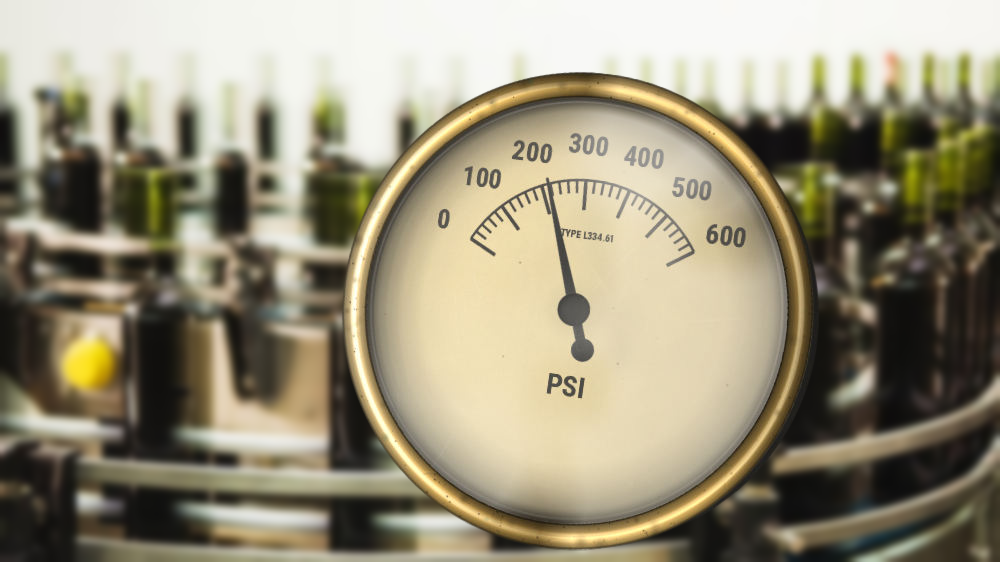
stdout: **220** psi
